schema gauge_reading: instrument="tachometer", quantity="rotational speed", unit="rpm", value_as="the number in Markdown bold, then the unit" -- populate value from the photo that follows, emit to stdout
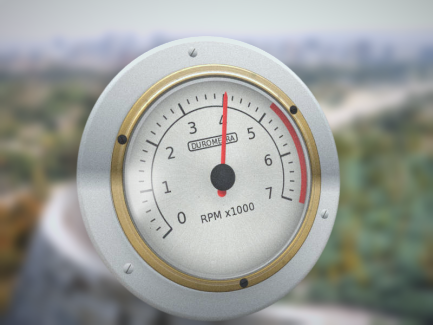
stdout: **4000** rpm
